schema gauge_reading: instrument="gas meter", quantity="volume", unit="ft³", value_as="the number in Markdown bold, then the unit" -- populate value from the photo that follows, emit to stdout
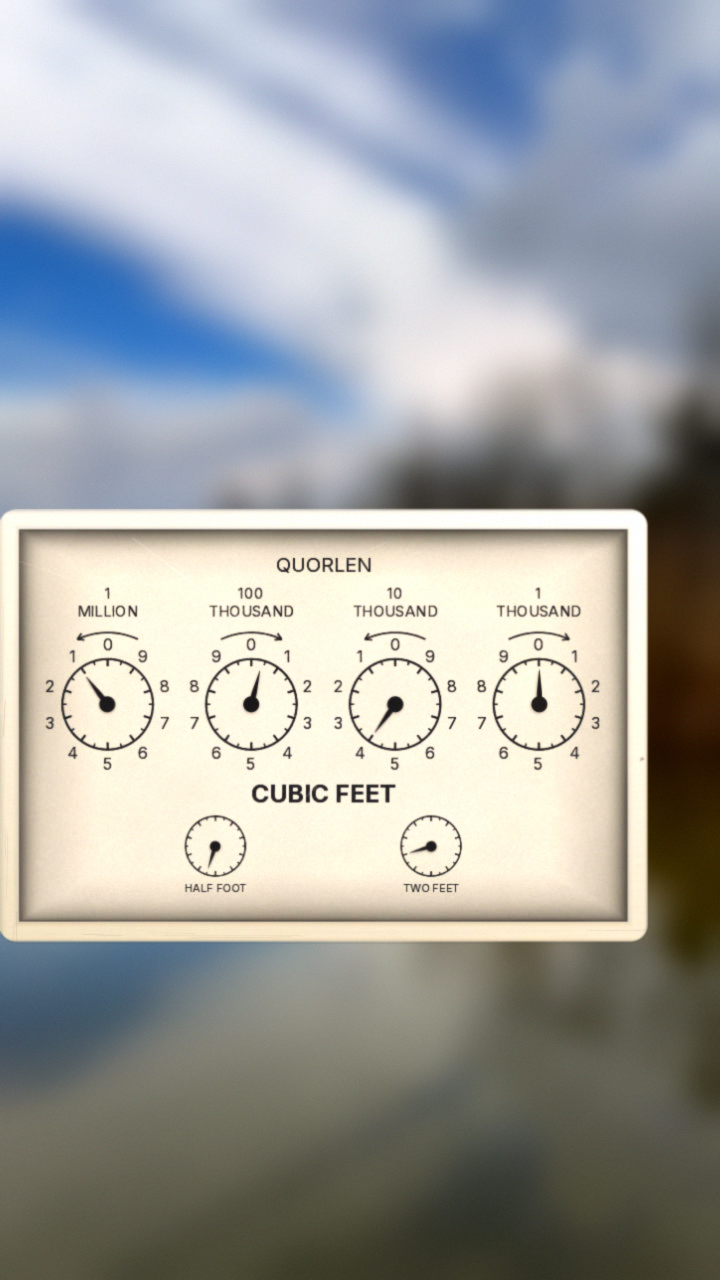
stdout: **104000** ft³
